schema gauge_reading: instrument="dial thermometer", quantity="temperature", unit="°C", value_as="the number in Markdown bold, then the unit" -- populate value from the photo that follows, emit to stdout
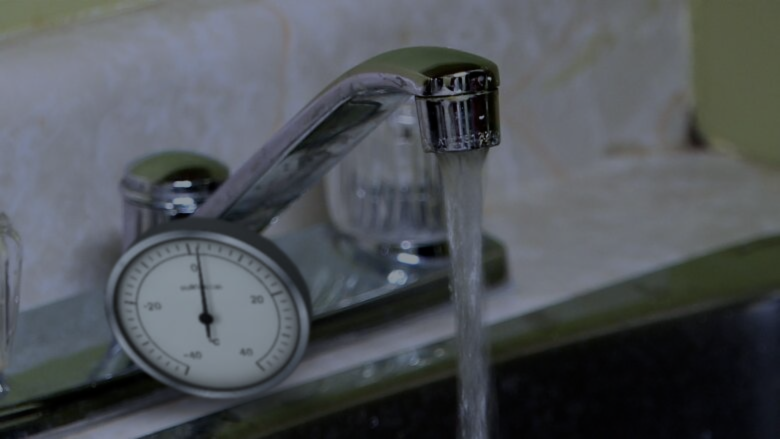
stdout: **2** °C
